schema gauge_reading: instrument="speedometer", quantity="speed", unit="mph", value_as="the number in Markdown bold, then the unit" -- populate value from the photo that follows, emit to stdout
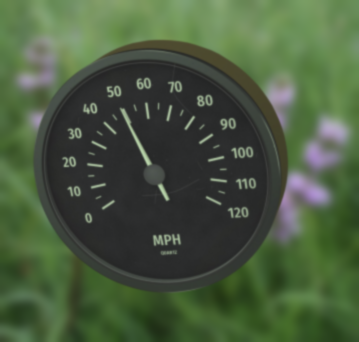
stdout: **50** mph
